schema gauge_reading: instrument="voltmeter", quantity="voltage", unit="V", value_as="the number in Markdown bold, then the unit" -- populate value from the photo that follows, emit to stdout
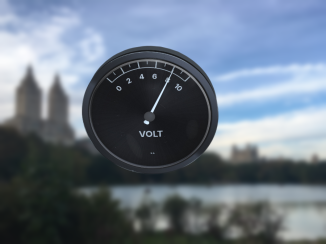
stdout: **8** V
